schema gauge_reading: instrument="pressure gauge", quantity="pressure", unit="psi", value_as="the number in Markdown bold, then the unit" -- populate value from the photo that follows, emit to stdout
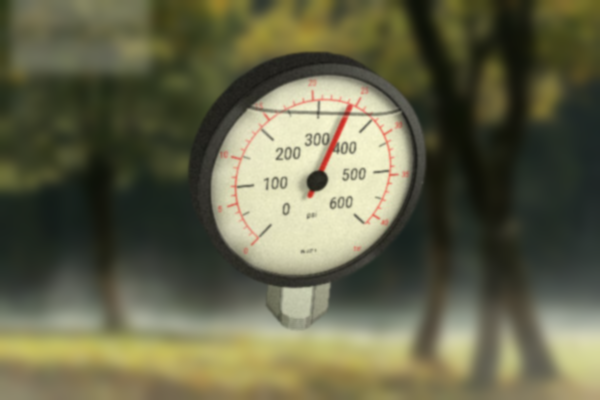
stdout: **350** psi
